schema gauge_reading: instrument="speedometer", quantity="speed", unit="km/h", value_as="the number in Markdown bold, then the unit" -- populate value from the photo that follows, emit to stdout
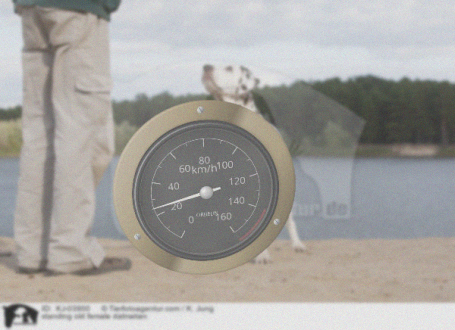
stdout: **25** km/h
